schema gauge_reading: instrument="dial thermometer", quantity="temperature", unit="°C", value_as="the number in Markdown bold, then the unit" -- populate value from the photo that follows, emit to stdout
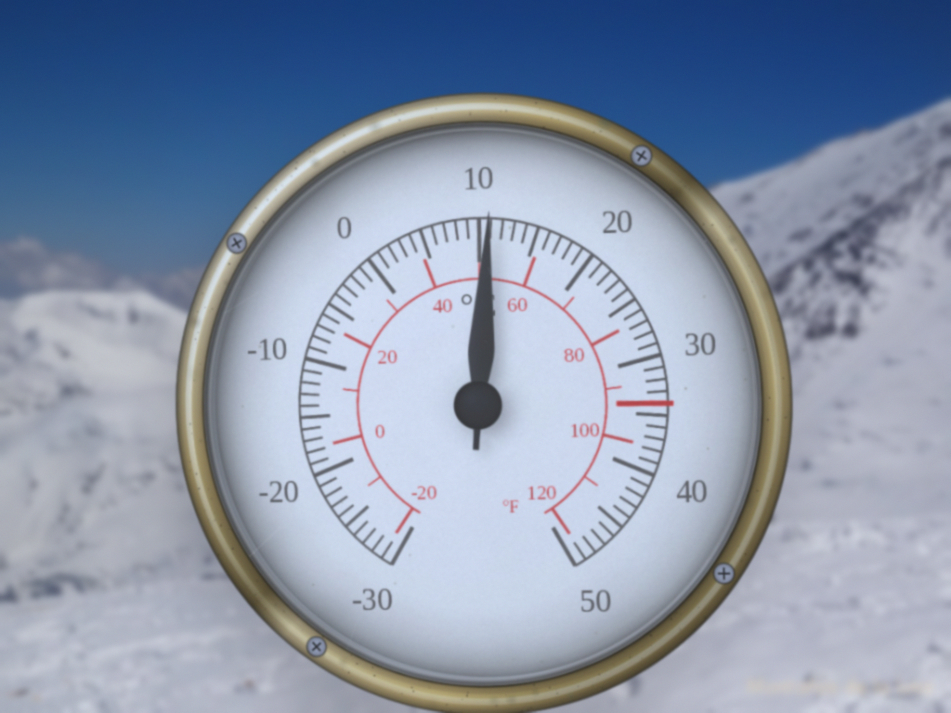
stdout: **11** °C
